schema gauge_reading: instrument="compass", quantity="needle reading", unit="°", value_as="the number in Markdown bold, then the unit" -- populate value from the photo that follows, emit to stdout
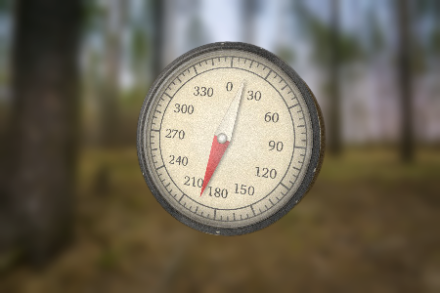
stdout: **195** °
